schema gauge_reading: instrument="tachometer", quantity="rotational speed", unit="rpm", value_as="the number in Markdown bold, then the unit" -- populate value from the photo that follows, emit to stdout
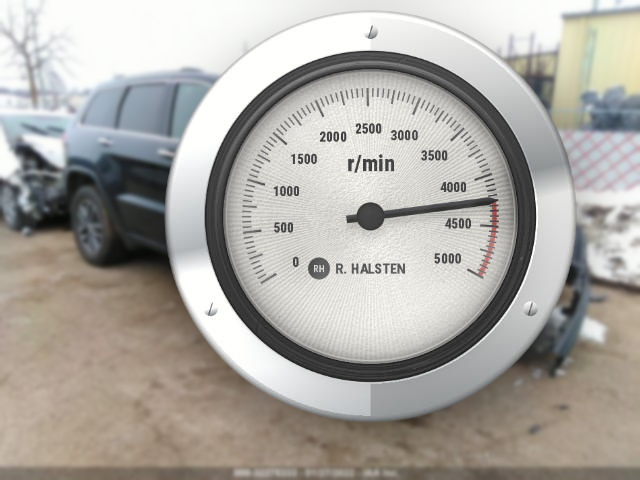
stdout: **4250** rpm
